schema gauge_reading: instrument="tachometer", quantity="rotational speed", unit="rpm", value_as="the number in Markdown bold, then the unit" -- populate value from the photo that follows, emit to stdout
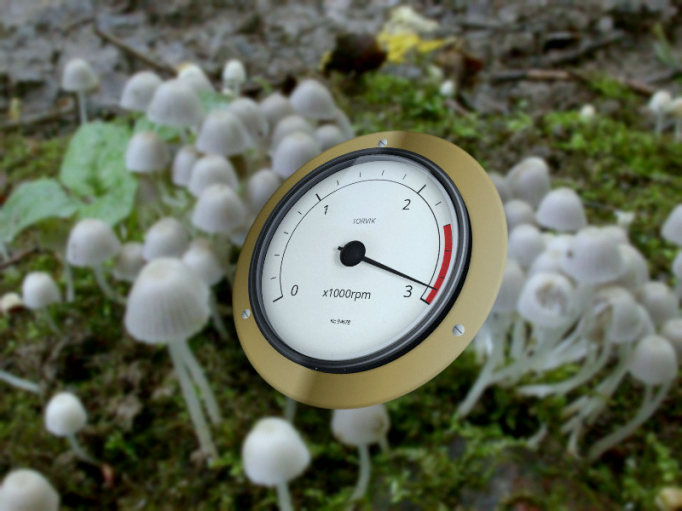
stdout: **2900** rpm
